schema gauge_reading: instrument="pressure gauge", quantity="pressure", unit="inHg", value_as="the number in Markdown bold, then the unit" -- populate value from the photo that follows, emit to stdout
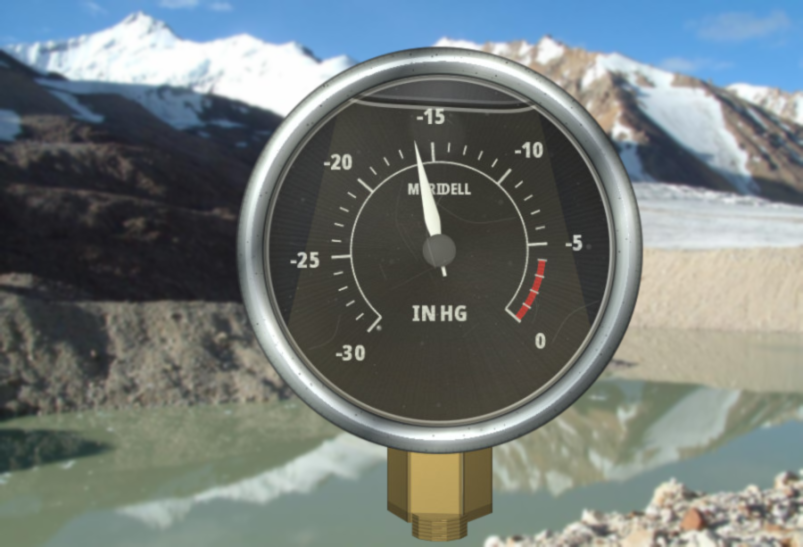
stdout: **-16** inHg
